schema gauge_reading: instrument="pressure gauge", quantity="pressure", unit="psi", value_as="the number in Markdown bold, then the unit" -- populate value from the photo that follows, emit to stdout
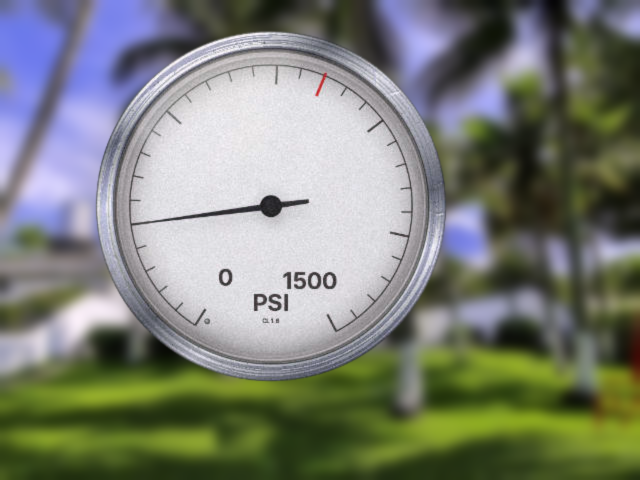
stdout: **250** psi
